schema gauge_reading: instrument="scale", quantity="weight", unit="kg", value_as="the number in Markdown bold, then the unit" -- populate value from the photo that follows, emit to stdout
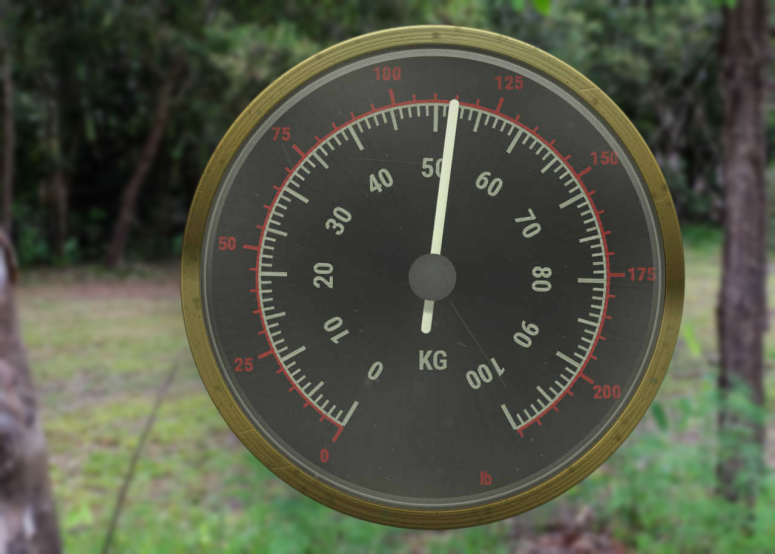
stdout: **52** kg
